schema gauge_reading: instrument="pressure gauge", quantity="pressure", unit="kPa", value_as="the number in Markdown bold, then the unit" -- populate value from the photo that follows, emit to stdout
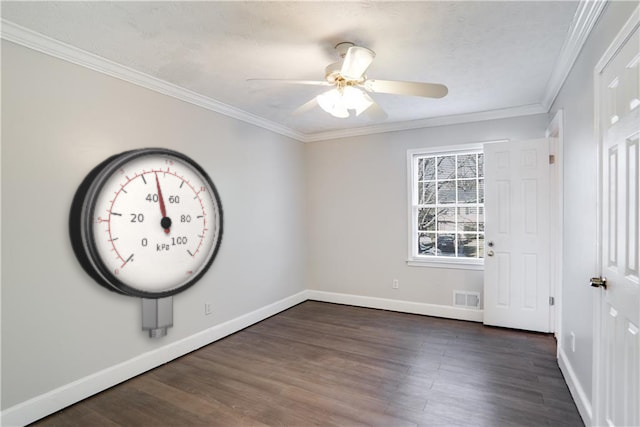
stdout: **45** kPa
